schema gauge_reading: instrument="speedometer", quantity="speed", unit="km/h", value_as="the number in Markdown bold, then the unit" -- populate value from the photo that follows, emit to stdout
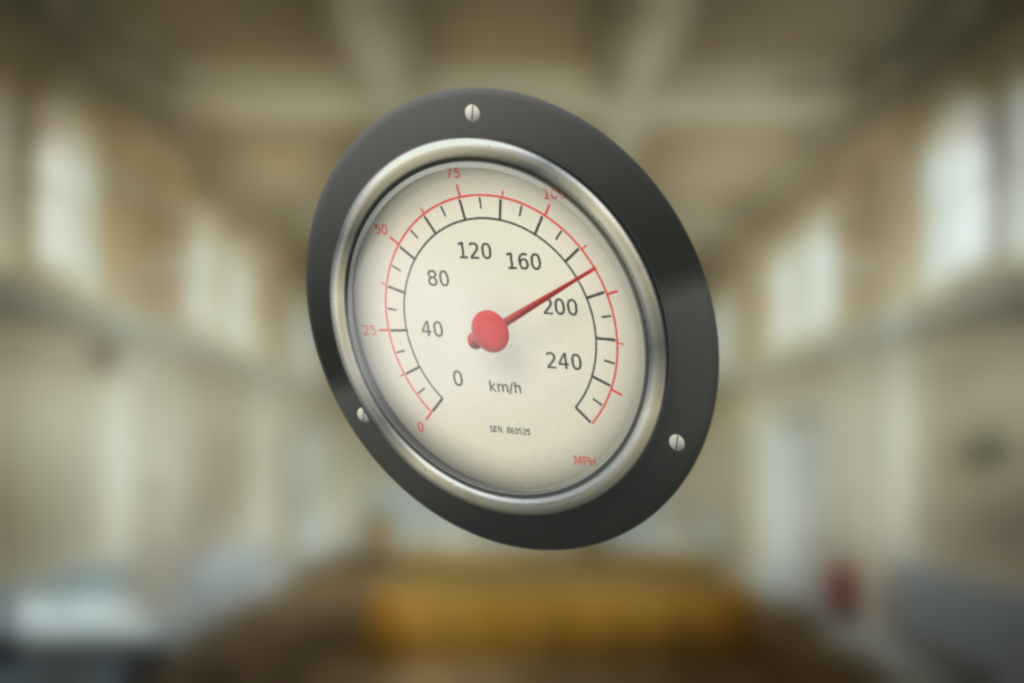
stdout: **190** km/h
